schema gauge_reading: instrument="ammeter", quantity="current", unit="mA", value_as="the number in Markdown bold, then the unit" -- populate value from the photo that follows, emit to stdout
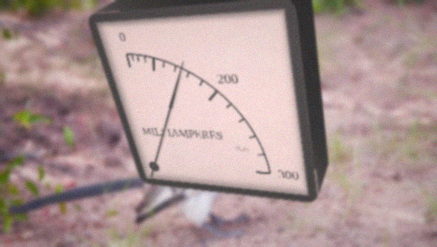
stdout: **150** mA
